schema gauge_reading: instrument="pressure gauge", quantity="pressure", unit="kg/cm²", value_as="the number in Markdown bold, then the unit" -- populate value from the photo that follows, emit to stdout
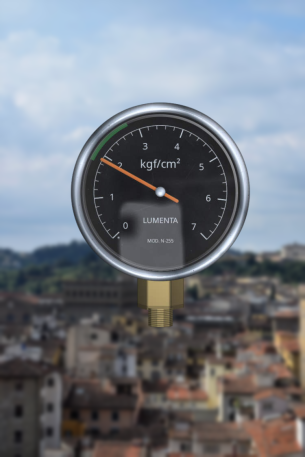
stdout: **1.9** kg/cm²
